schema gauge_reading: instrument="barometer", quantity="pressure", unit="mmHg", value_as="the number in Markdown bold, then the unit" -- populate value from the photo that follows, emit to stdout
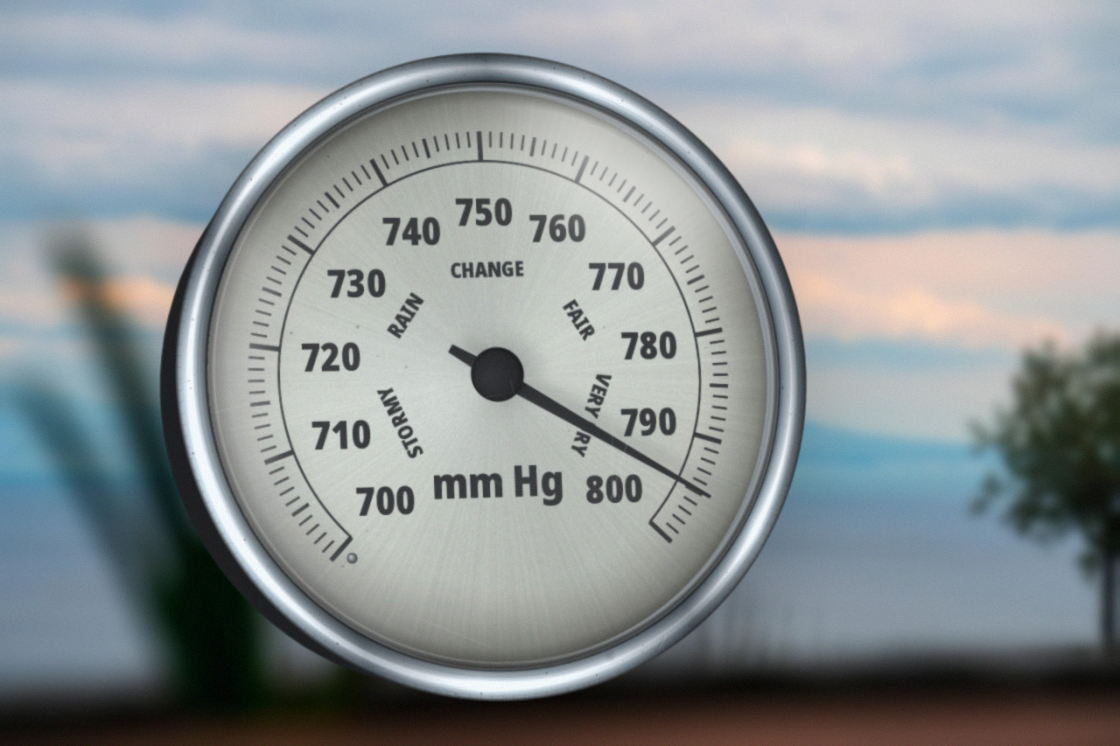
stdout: **795** mmHg
